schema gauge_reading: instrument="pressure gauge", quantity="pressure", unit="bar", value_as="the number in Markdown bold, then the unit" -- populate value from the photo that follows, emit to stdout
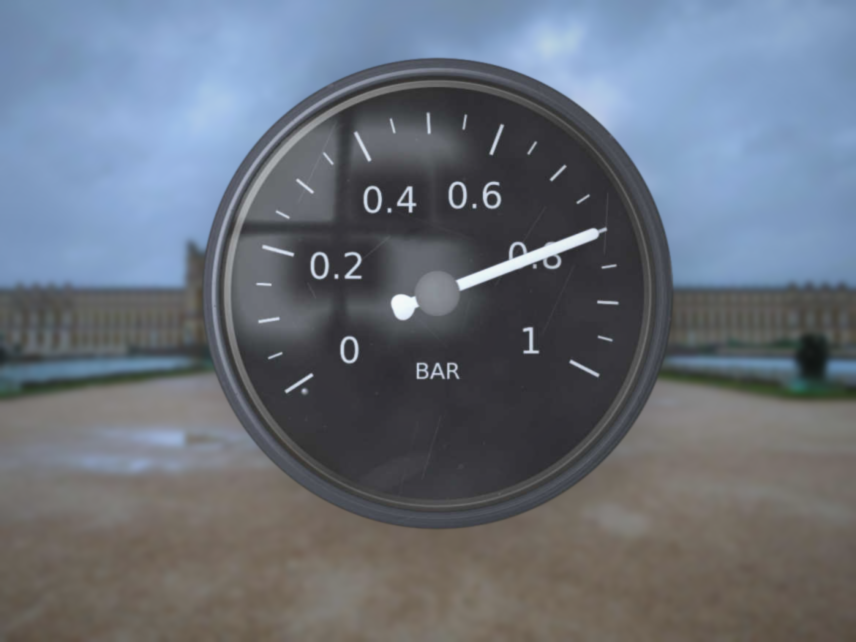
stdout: **0.8** bar
